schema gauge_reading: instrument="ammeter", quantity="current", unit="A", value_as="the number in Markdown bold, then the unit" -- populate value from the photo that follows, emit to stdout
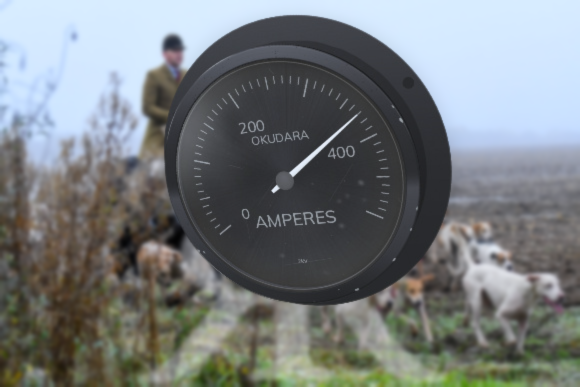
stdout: **370** A
